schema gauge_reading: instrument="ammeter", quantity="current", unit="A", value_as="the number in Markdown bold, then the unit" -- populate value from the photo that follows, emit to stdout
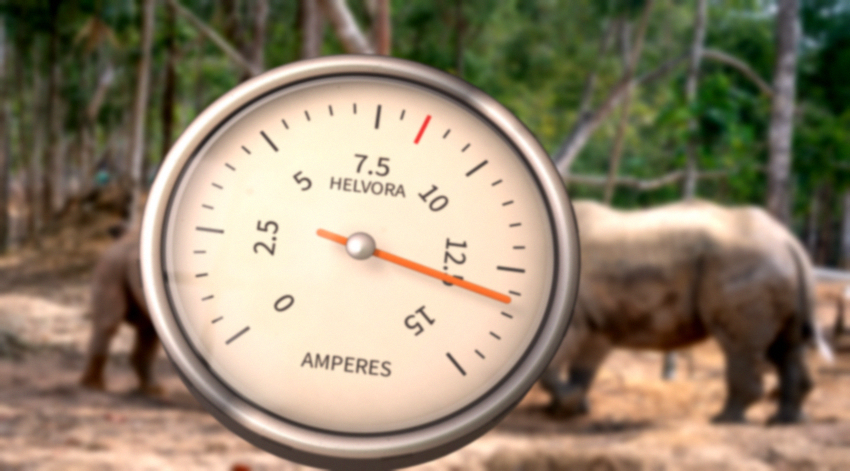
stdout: **13.25** A
